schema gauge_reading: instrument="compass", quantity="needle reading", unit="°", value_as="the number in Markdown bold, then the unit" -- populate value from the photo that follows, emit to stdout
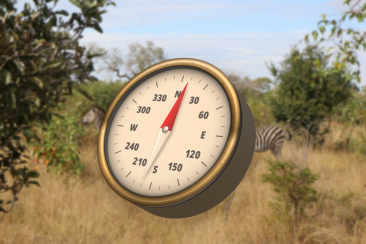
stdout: **10** °
